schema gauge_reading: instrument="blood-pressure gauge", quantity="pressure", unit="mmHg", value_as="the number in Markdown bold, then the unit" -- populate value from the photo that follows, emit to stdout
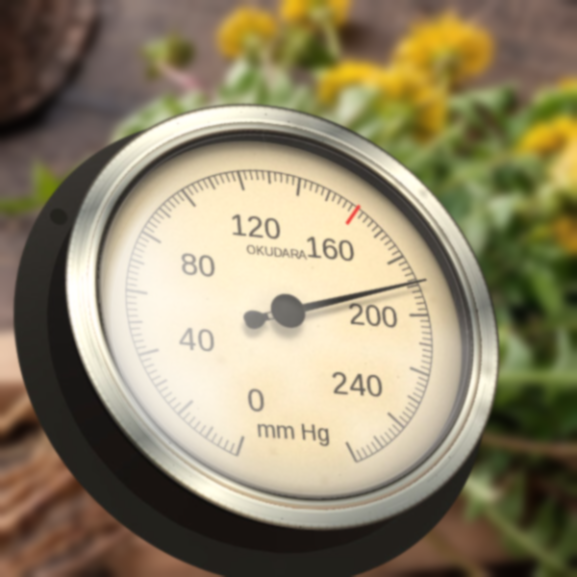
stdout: **190** mmHg
